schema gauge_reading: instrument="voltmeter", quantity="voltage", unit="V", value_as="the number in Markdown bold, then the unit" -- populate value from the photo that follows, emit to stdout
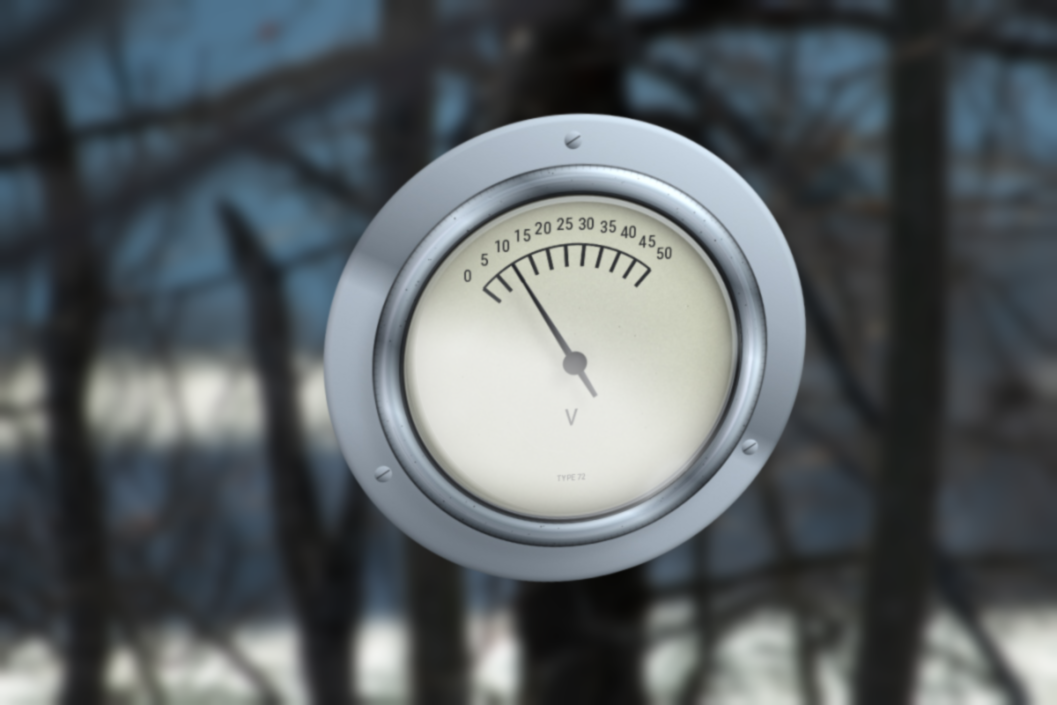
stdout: **10** V
